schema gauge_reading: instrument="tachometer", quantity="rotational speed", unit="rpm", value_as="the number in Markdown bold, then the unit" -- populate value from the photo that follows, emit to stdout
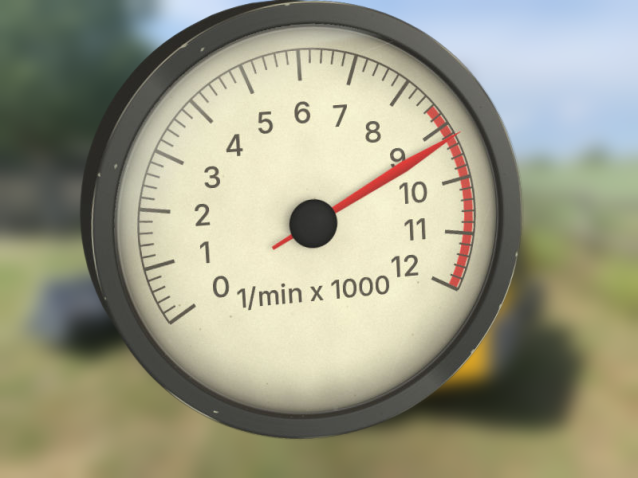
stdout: **9200** rpm
